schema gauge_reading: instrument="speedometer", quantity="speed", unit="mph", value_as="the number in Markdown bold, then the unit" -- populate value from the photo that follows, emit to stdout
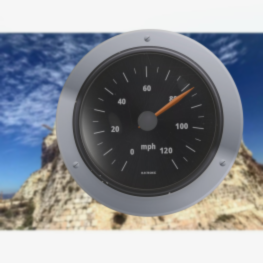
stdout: **82.5** mph
